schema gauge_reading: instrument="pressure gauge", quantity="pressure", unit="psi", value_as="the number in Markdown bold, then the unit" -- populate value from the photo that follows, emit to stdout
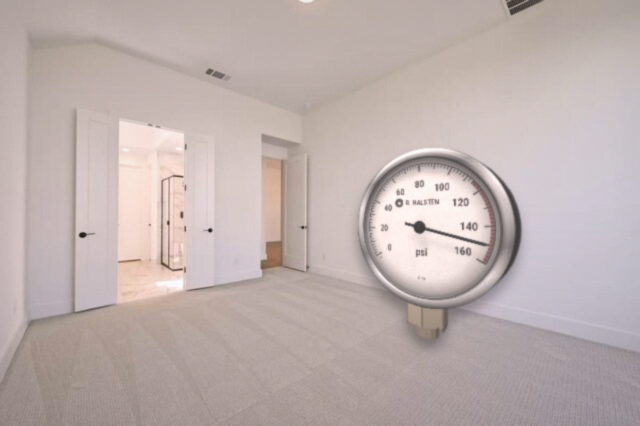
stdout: **150** psi
